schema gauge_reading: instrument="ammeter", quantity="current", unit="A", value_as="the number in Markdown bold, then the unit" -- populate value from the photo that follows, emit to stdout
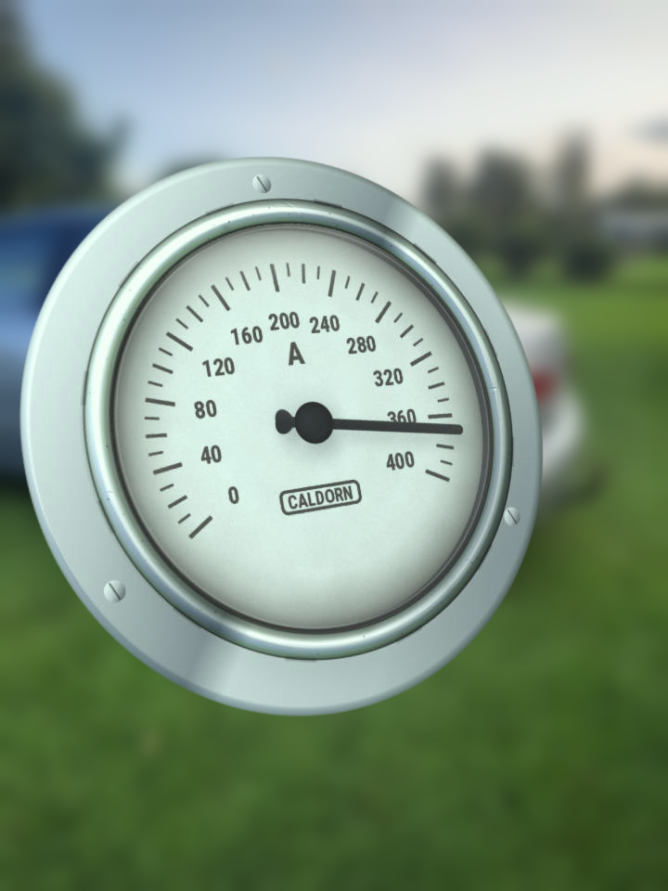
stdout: **370** A
